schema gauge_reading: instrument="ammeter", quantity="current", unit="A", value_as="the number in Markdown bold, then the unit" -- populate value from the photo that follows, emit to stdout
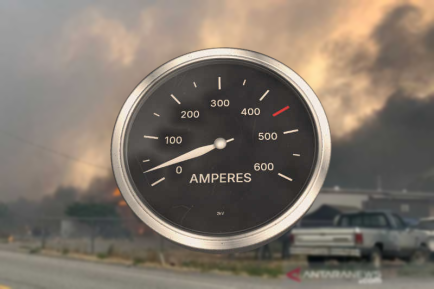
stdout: **25** A
